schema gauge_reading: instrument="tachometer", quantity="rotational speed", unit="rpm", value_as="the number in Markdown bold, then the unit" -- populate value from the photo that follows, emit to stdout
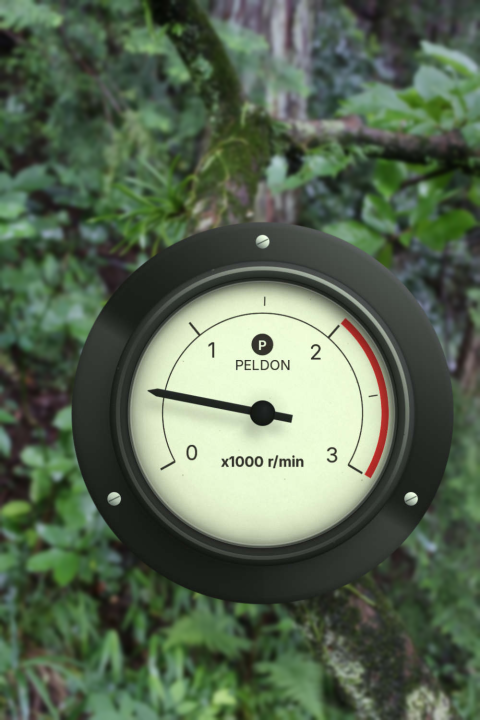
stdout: **500** rpm
